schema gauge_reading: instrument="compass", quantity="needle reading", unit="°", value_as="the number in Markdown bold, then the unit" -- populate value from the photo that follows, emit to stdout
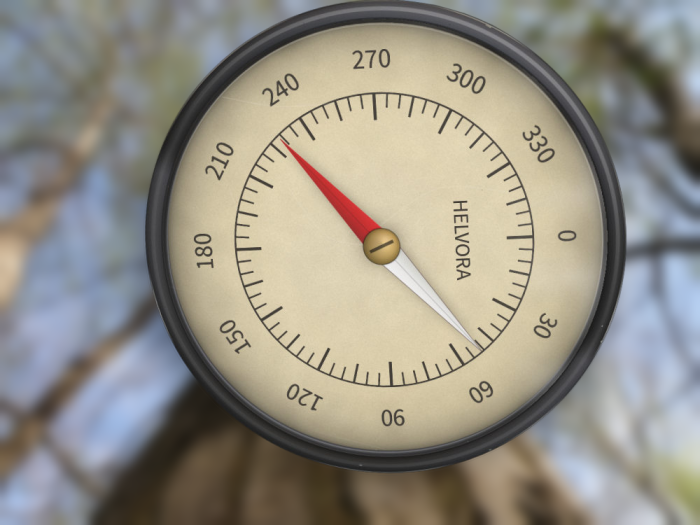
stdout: **230** °
